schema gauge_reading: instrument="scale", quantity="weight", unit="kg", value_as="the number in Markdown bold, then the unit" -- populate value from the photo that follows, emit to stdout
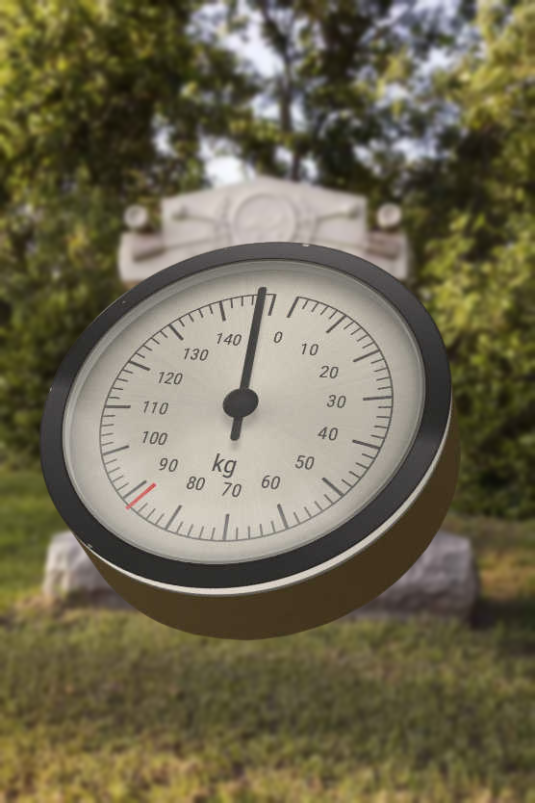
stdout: **148** kg
